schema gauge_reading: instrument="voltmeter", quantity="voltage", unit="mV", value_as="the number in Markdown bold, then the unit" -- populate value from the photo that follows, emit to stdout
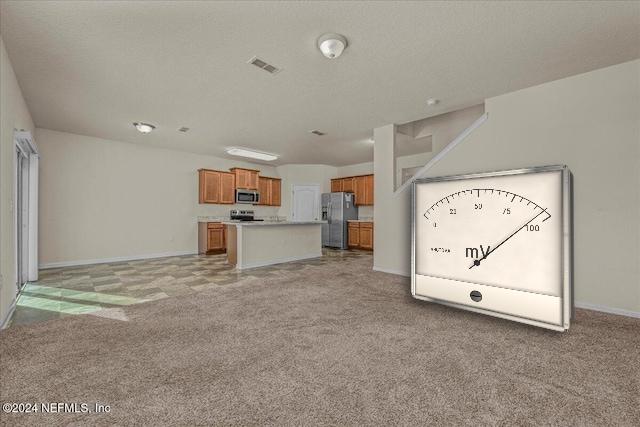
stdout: **95** mV
